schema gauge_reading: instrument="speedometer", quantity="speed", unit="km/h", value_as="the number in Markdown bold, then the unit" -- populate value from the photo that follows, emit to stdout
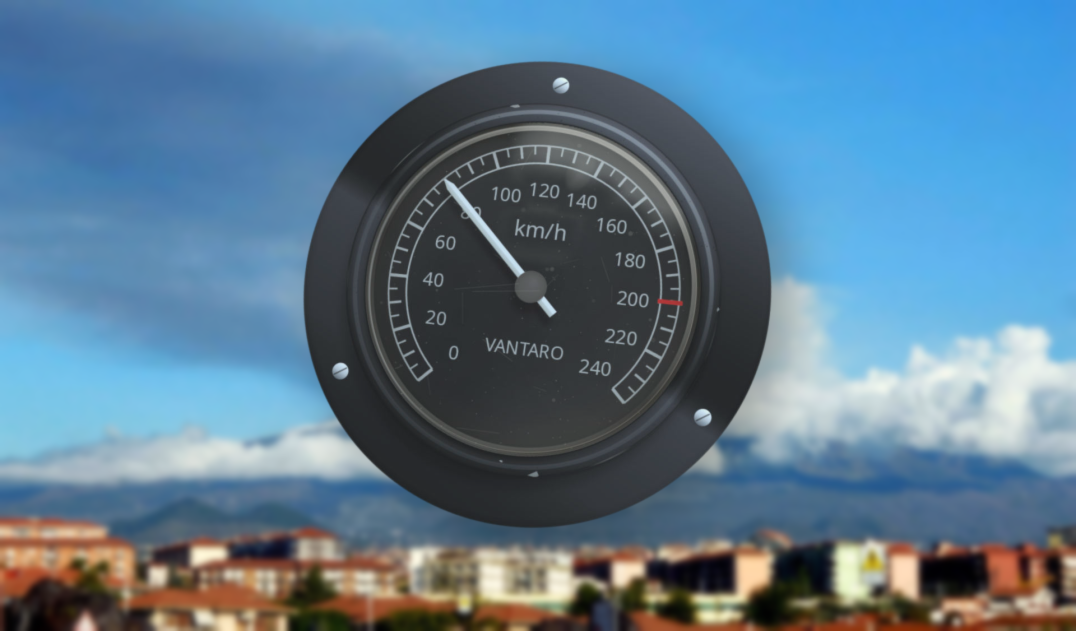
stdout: **80** km/h
